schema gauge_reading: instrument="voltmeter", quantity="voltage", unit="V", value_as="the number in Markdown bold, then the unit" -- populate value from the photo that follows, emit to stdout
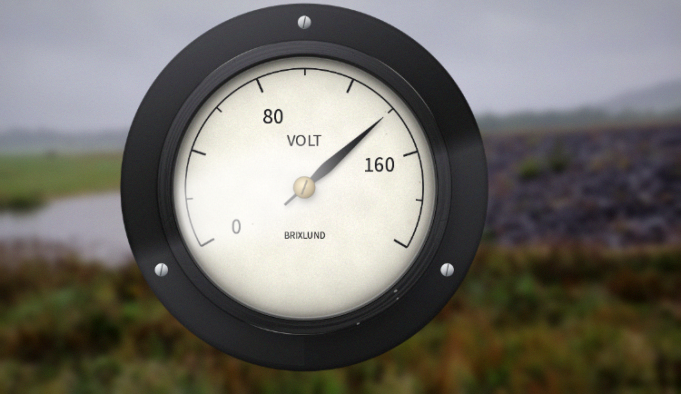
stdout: **140** V
